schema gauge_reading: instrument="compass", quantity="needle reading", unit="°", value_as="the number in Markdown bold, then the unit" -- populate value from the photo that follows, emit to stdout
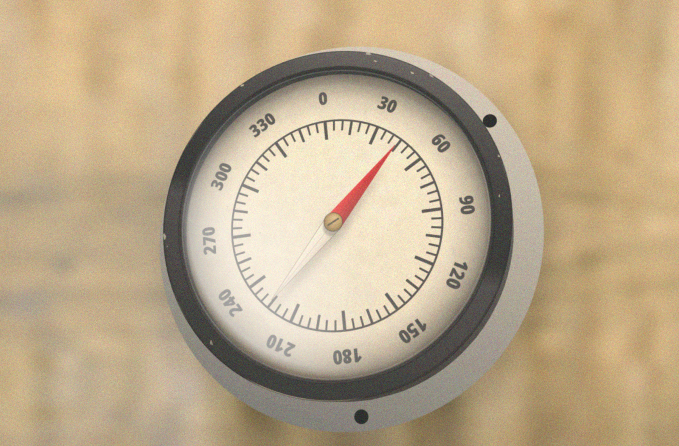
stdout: **45** °
